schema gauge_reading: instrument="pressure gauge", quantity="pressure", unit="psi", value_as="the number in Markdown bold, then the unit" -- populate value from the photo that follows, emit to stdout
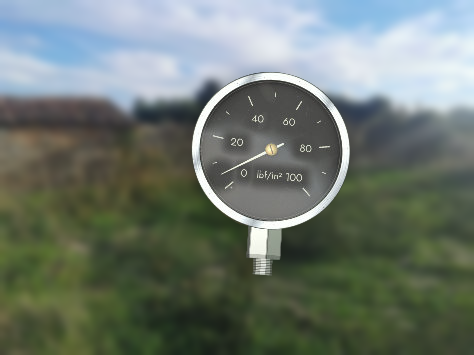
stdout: **5** psi
